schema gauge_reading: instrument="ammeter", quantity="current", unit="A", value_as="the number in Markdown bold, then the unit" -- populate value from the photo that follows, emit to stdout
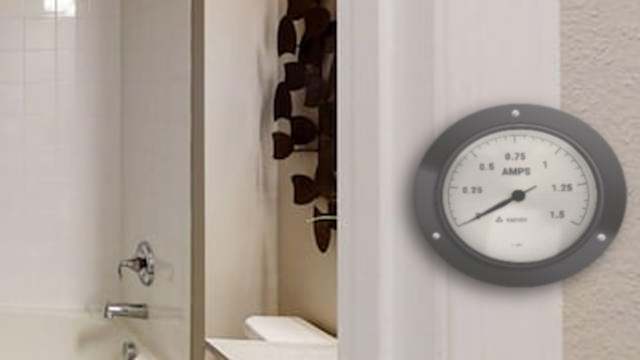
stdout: **0** A
